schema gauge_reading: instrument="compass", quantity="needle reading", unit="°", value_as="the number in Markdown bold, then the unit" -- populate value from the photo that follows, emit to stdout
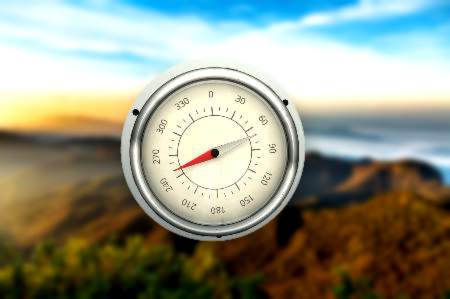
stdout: **250** °
